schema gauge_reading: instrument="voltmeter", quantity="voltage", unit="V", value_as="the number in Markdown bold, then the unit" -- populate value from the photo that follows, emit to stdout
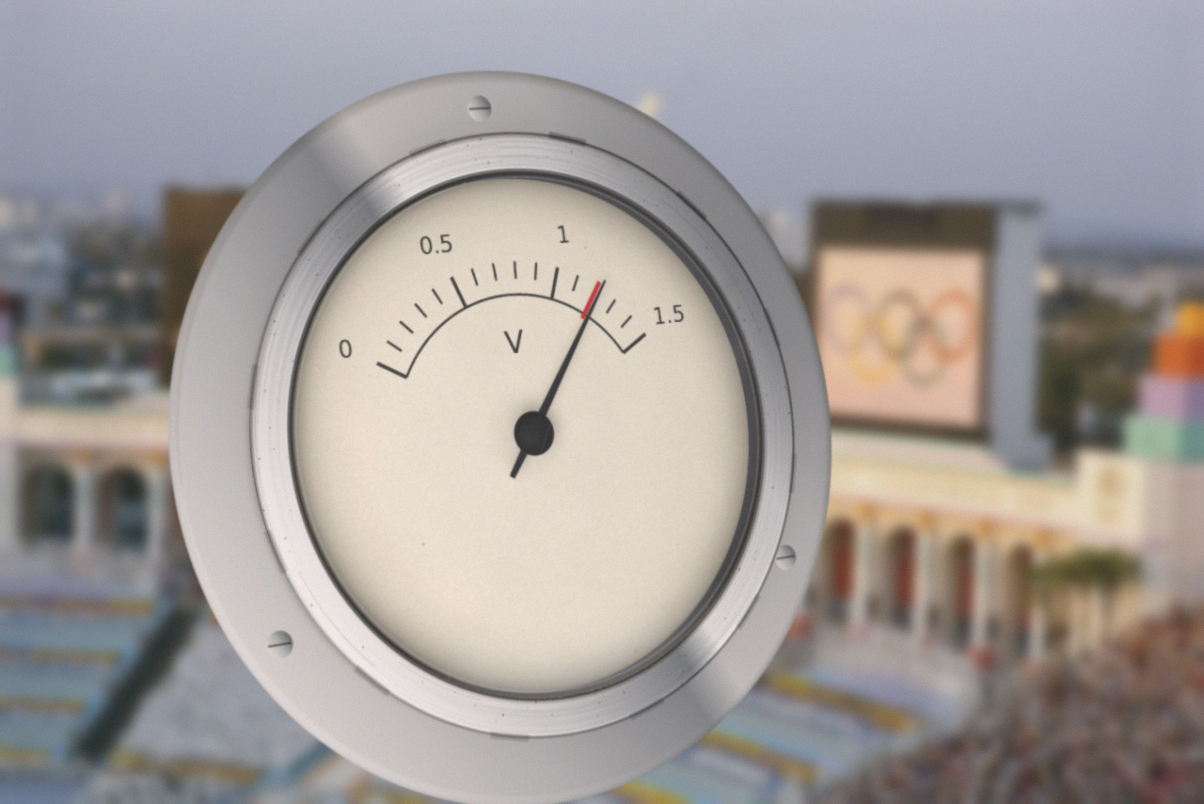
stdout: **1.2** V
